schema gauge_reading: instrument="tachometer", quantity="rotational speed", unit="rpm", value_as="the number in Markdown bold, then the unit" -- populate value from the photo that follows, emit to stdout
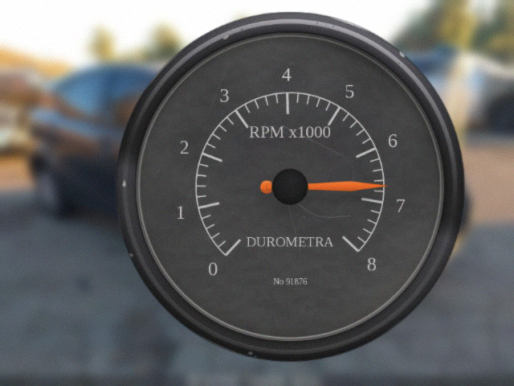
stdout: **6700** rpm
